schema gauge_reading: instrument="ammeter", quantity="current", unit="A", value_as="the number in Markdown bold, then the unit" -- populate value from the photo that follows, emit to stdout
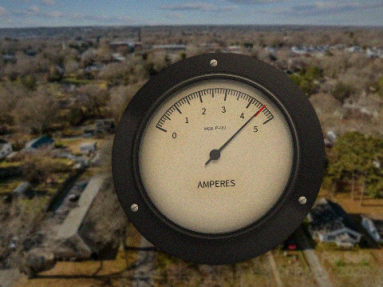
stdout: **4.5** A
